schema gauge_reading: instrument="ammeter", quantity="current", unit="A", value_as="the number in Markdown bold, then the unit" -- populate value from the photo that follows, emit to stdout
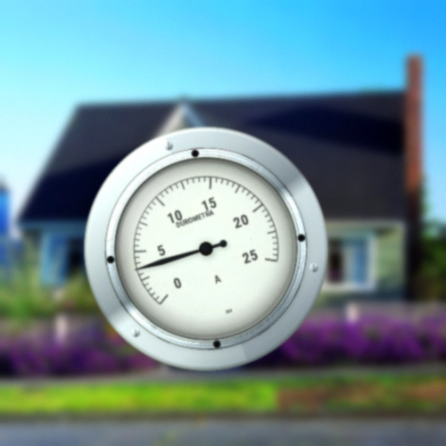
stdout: **3.5** A
